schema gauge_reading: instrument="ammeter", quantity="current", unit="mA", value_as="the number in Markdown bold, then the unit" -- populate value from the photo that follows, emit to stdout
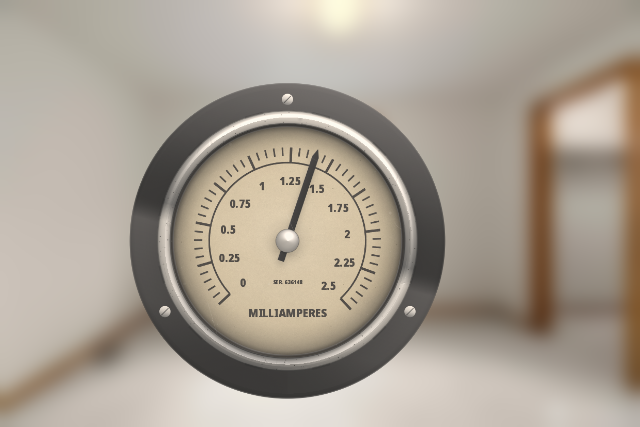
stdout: **1.4** mA
